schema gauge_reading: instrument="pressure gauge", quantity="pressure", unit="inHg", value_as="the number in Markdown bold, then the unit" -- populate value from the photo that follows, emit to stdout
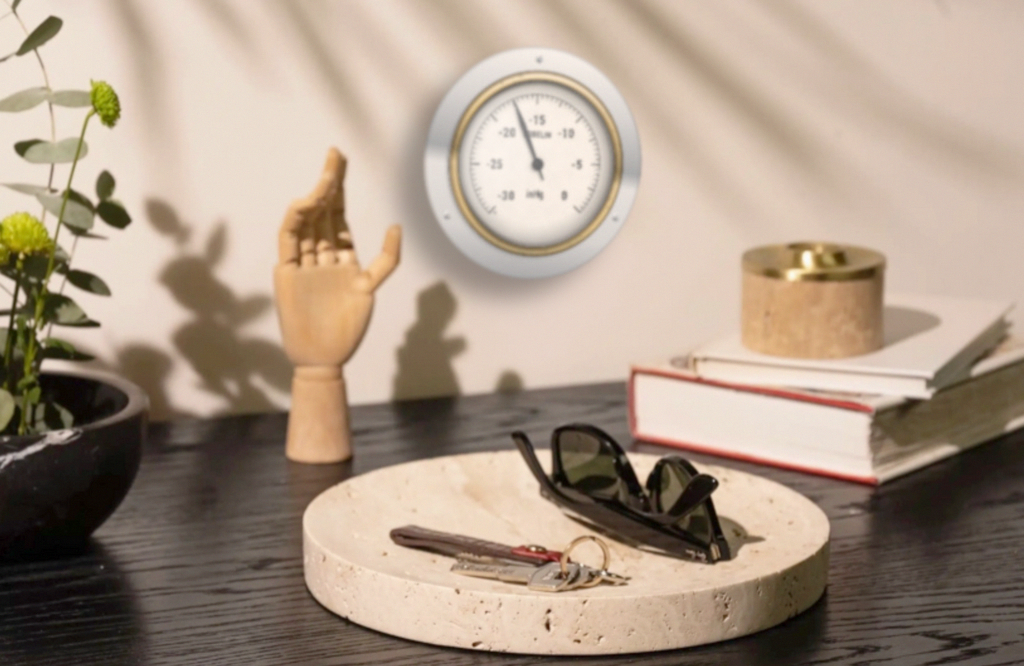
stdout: **-17.5** inHg
